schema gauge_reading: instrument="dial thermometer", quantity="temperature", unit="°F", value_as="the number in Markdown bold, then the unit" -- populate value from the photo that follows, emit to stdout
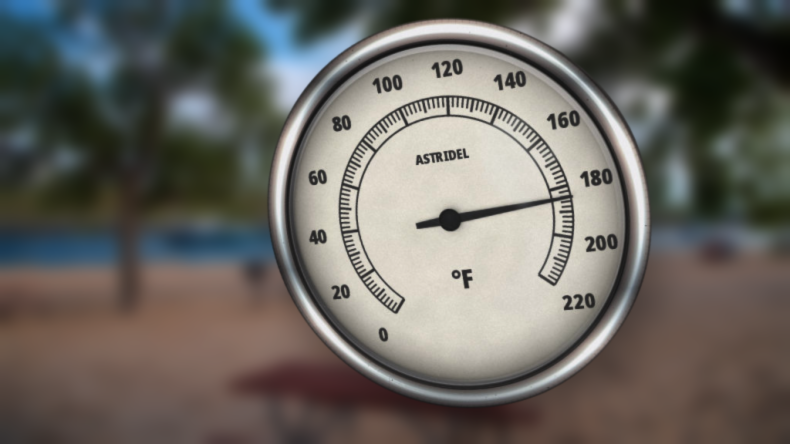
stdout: **184** °F
